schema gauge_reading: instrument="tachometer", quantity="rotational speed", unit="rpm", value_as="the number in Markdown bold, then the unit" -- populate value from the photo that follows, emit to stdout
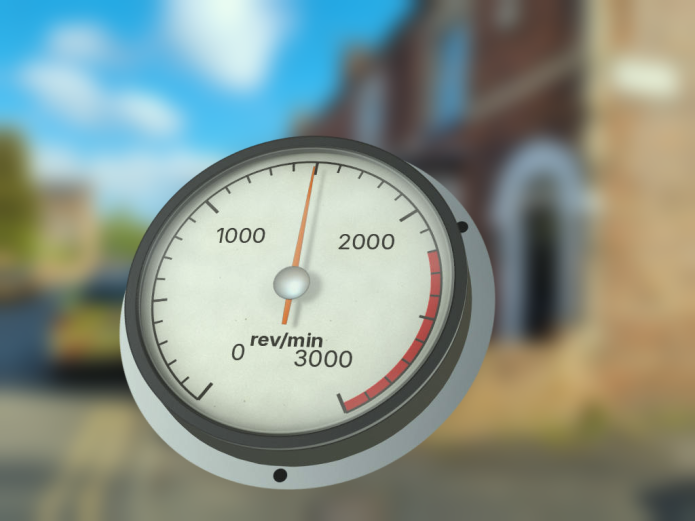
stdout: **1500** rpm
